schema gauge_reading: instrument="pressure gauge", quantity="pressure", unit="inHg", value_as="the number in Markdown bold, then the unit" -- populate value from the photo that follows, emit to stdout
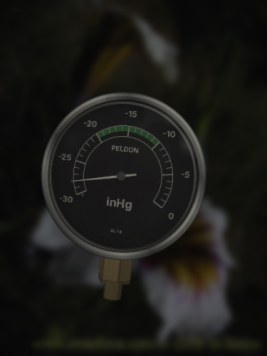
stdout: **-28** inHg
